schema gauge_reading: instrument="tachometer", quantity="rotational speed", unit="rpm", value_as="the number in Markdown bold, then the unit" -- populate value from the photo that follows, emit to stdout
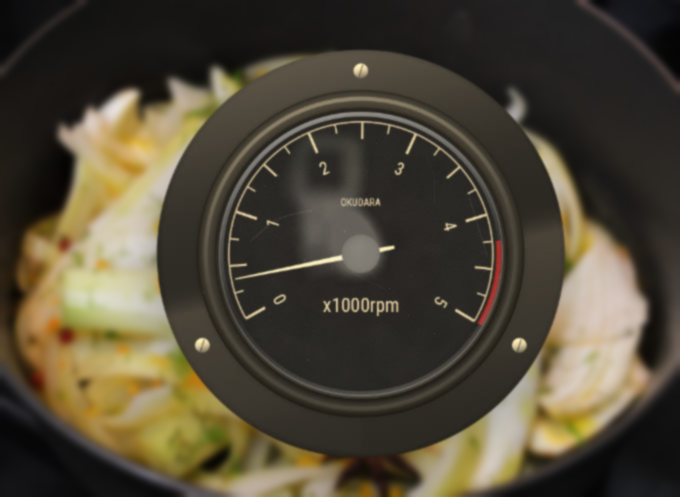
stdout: **375** rpm
